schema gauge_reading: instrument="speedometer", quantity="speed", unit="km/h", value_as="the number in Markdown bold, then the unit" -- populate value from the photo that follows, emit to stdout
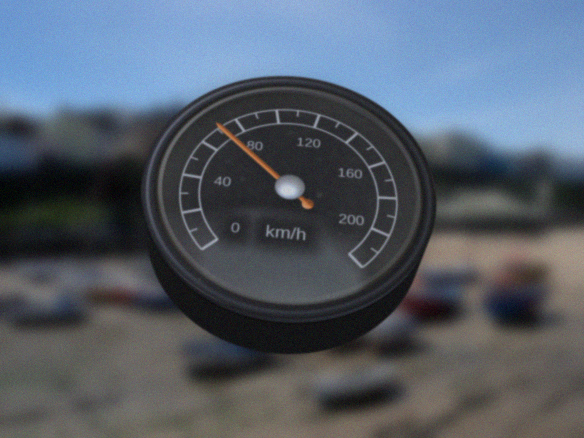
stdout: **70** km/h
